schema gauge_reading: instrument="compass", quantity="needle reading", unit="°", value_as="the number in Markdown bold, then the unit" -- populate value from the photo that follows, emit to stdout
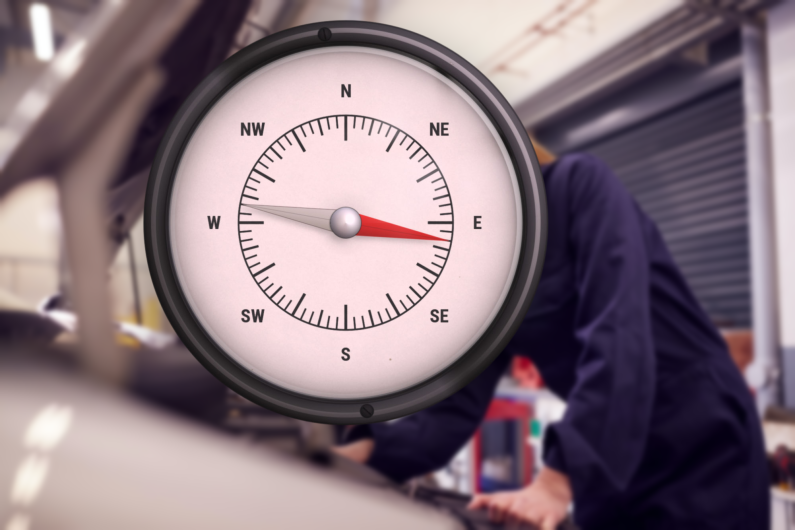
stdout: **100** °
